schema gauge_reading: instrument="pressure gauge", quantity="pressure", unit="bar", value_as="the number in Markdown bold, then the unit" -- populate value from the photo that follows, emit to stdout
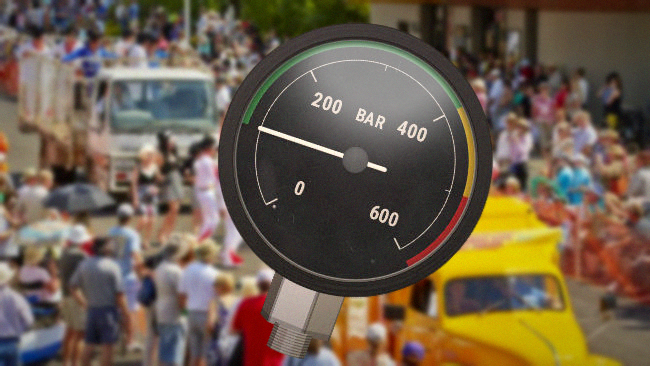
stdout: **100** bar
